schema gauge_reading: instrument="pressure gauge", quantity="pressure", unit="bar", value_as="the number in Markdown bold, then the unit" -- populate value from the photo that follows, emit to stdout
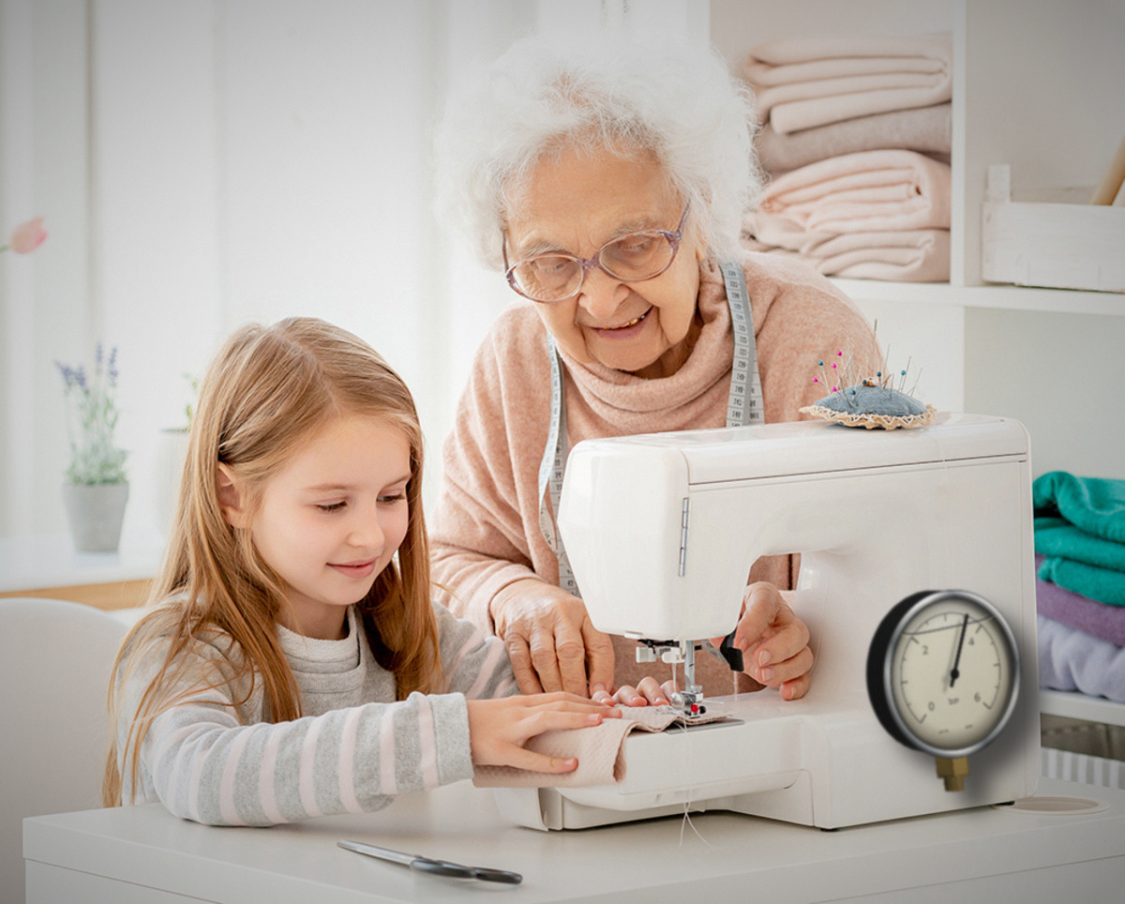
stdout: **3.5** bar
